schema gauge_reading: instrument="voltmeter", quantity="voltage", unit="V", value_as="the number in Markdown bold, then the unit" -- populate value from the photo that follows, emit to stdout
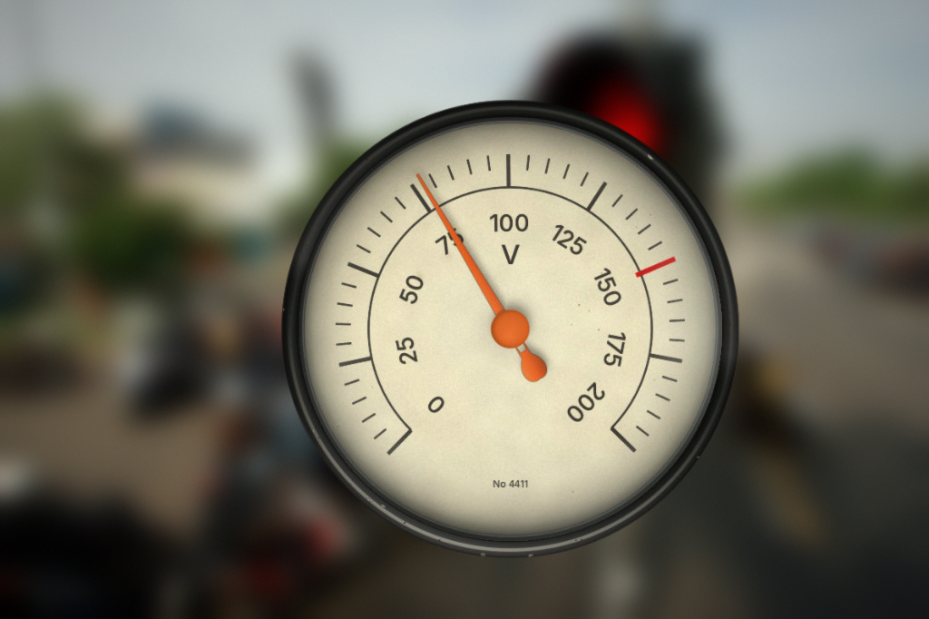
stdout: **77.5** V
